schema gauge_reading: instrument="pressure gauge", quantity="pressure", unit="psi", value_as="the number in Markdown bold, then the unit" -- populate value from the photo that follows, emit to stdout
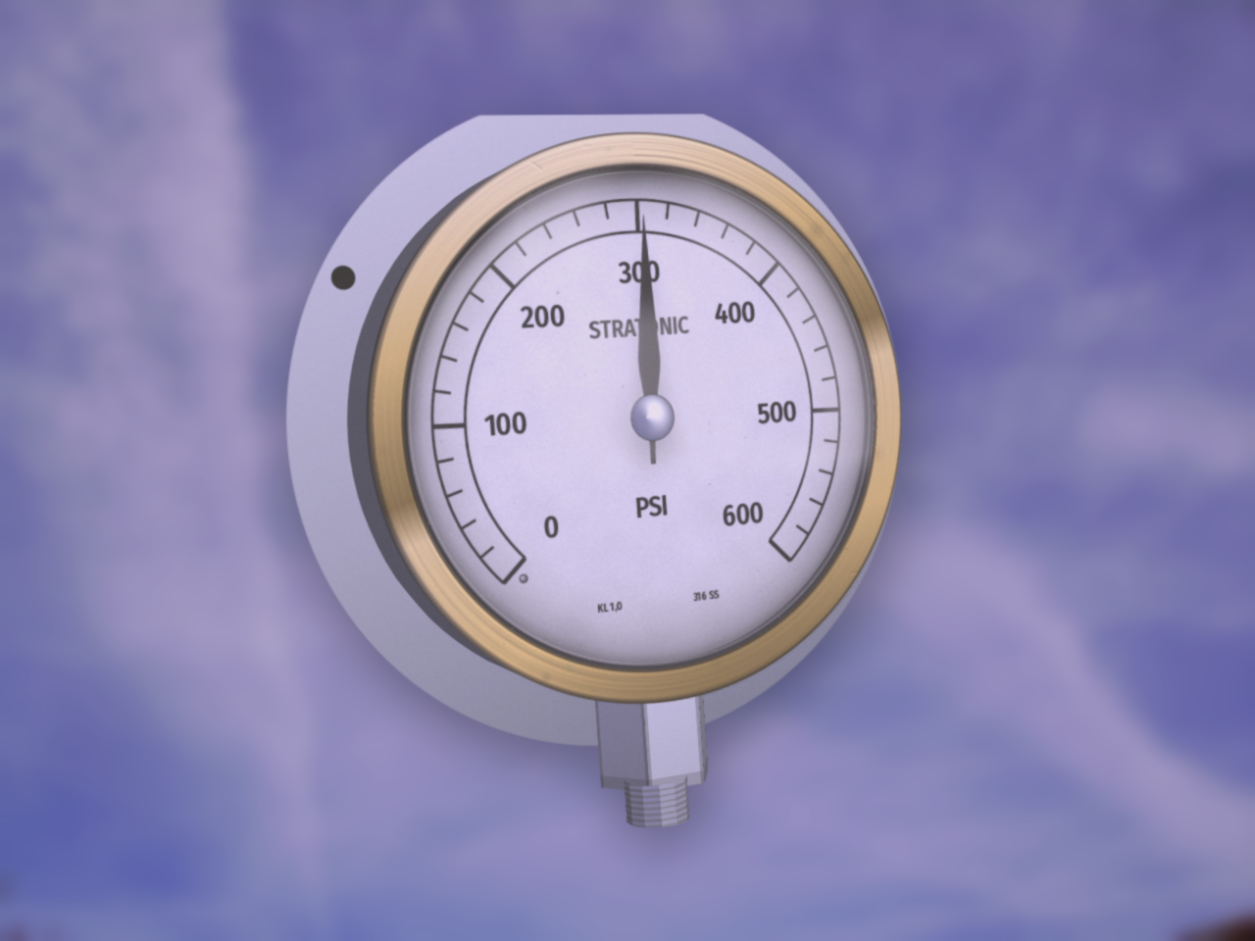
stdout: **300** psi
